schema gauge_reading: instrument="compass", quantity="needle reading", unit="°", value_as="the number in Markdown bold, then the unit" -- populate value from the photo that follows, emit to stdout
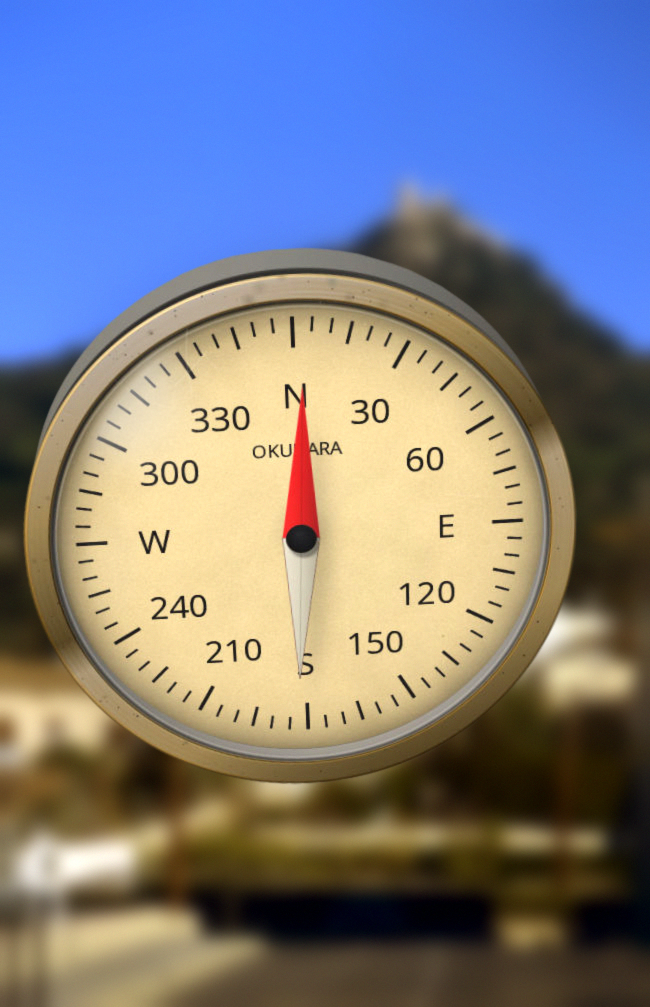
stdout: **2.5** °
